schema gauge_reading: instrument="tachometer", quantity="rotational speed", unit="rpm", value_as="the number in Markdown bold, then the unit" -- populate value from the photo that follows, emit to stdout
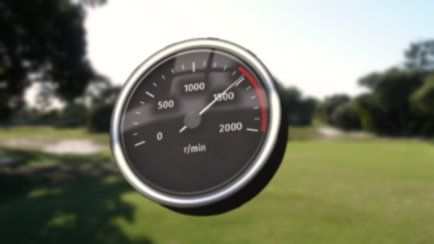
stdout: **1500** rpm
